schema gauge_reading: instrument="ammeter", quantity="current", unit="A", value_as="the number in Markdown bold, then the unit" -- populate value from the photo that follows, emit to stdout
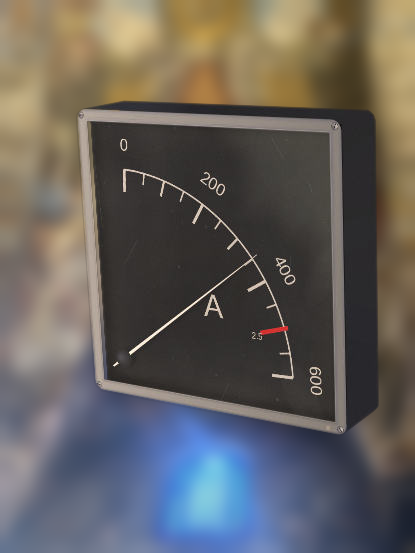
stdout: **350** A
